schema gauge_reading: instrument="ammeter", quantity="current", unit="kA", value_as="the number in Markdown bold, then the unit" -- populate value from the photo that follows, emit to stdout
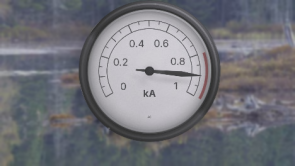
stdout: **0.9** kA
